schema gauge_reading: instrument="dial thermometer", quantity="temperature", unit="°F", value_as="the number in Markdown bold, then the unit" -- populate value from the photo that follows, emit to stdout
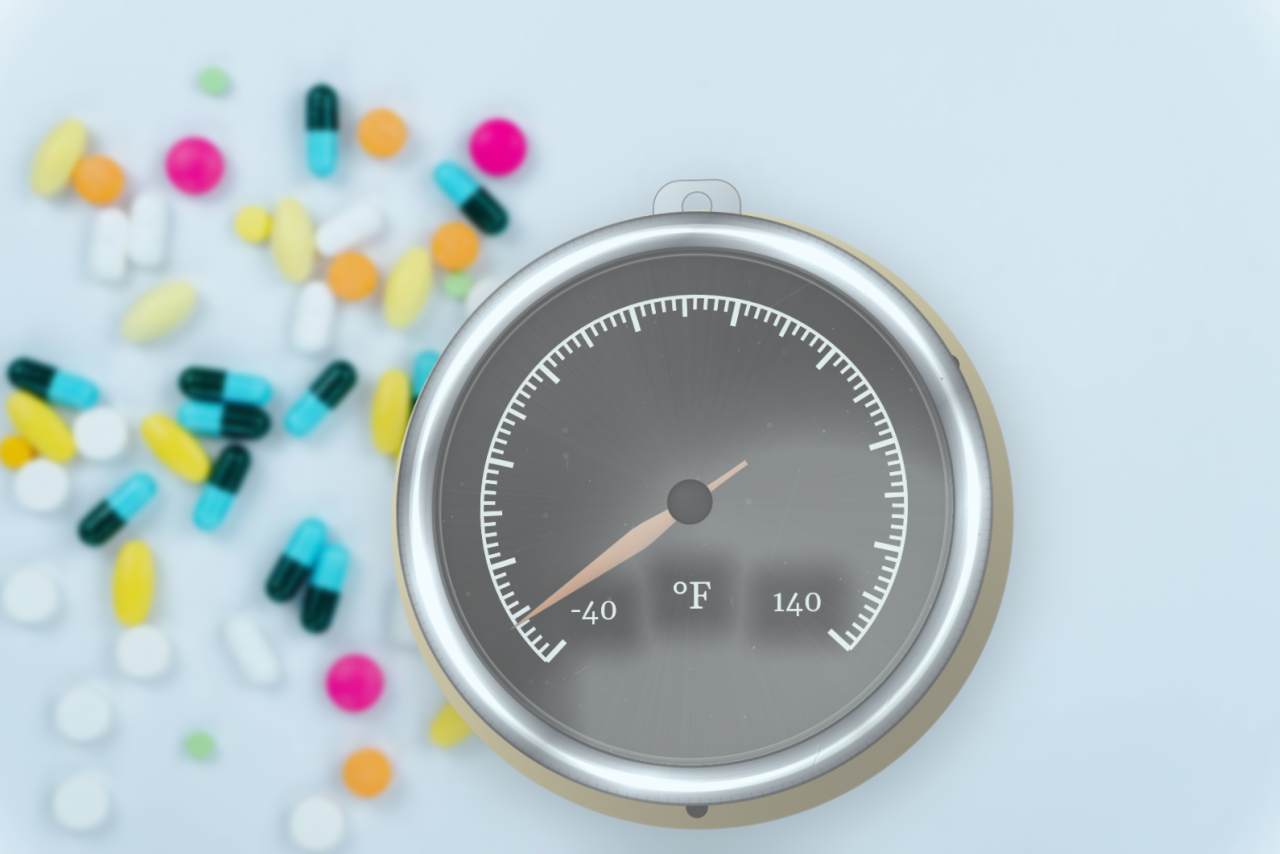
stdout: **-32** °F
